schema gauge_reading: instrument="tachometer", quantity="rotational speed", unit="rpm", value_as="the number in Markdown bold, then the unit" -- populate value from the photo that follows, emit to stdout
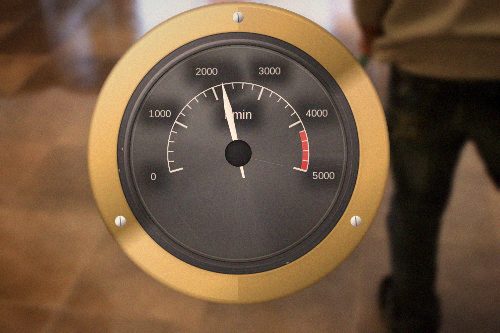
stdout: **2200** rpm
